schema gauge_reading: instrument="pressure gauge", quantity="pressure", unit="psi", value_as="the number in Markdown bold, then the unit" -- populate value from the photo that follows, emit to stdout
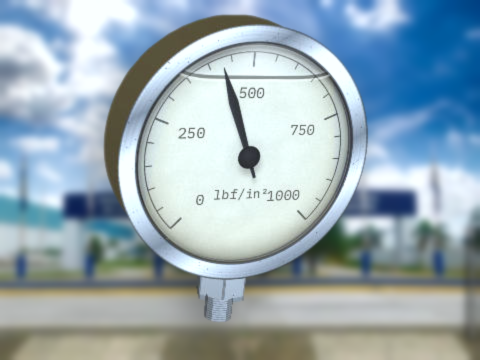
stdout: **425** psi
